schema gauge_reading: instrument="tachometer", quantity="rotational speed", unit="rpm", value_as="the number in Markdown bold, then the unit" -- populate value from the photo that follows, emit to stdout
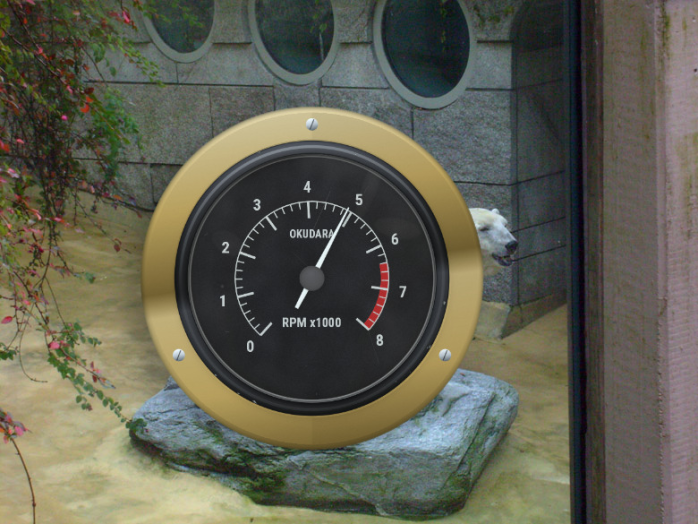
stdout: **4900** rpm
